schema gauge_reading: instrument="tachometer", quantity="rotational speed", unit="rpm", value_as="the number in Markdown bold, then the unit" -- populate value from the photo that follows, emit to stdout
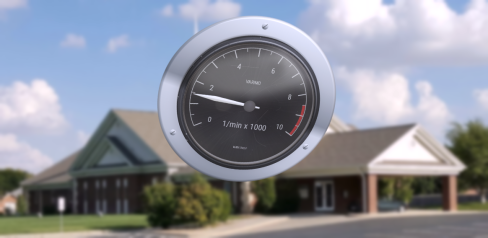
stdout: **1500** rpm
